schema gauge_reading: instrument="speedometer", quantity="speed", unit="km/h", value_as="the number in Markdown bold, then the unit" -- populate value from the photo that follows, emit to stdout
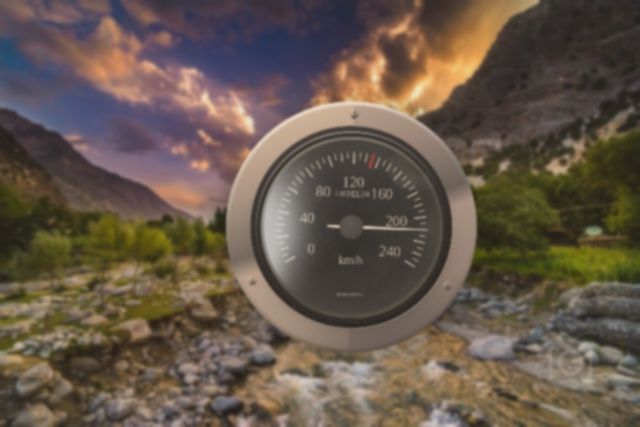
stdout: **210** km/h
